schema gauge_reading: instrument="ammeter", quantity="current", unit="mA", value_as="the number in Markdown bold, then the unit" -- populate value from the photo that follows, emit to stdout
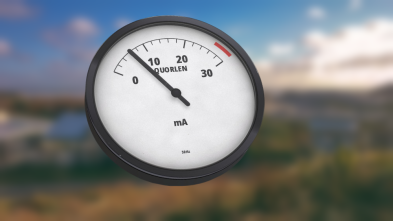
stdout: **6** mA
